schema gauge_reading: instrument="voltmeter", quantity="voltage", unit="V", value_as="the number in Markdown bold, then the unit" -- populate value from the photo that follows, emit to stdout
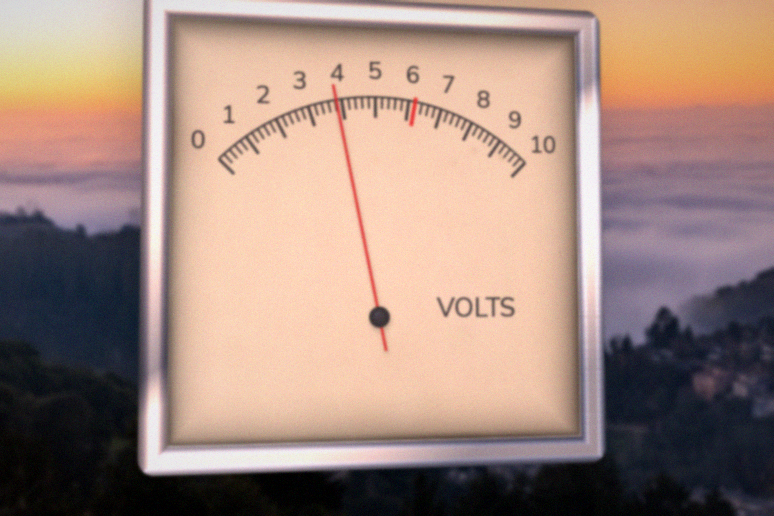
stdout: **3.8** V
